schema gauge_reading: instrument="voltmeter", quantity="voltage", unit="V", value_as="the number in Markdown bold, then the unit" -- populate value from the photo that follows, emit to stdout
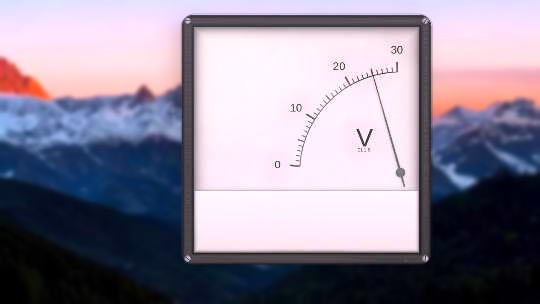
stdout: **25** V
